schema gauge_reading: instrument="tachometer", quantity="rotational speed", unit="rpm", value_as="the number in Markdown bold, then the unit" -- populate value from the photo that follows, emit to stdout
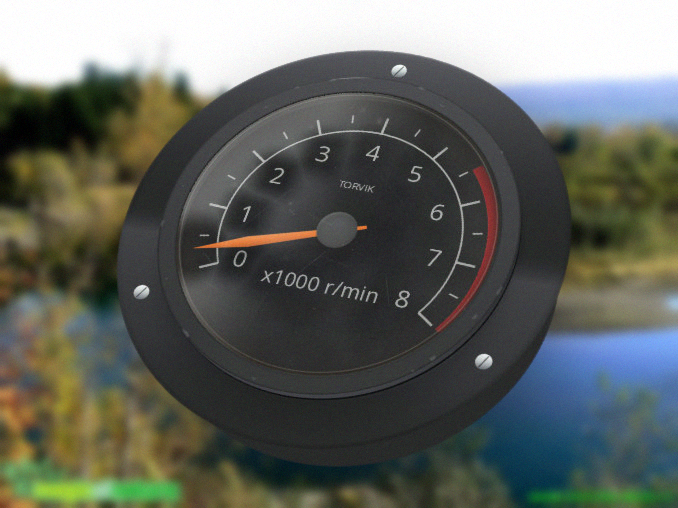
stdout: **250** rpm
